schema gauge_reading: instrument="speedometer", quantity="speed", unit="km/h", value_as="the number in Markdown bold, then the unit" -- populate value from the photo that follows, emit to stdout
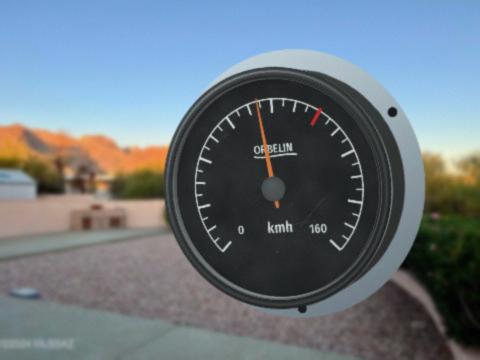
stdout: **75** km/h
